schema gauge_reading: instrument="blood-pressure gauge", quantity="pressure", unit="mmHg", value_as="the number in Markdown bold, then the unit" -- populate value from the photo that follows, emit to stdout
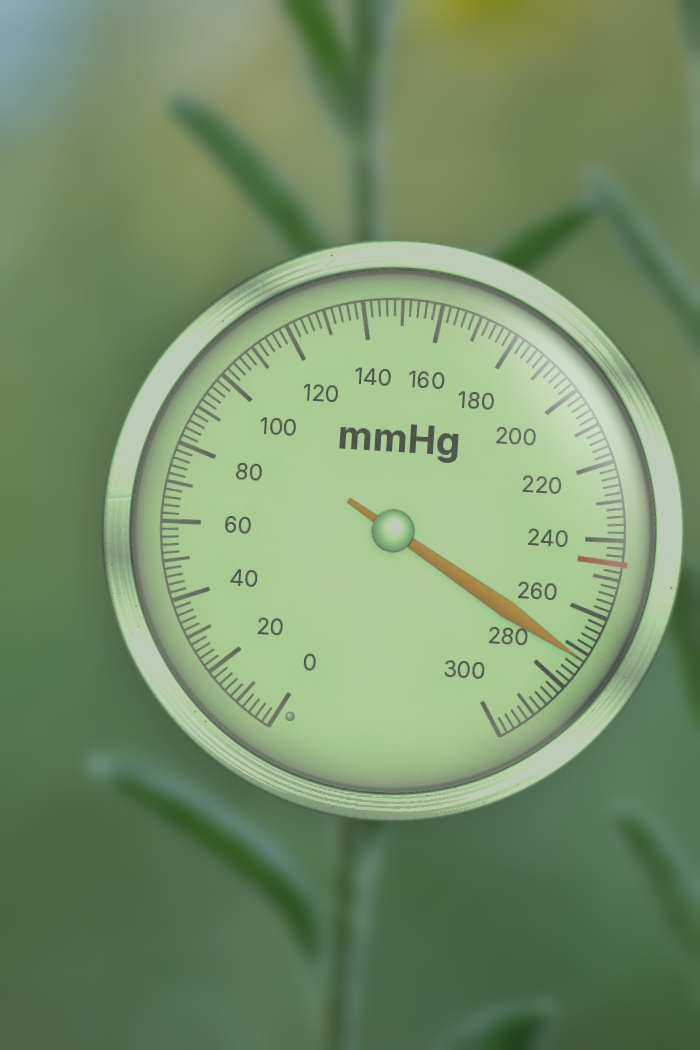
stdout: **272** mmHg
